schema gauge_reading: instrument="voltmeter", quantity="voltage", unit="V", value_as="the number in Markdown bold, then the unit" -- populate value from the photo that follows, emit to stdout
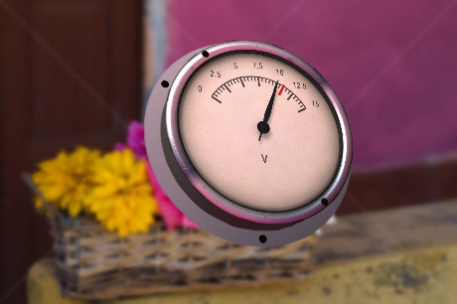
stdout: **10** V
